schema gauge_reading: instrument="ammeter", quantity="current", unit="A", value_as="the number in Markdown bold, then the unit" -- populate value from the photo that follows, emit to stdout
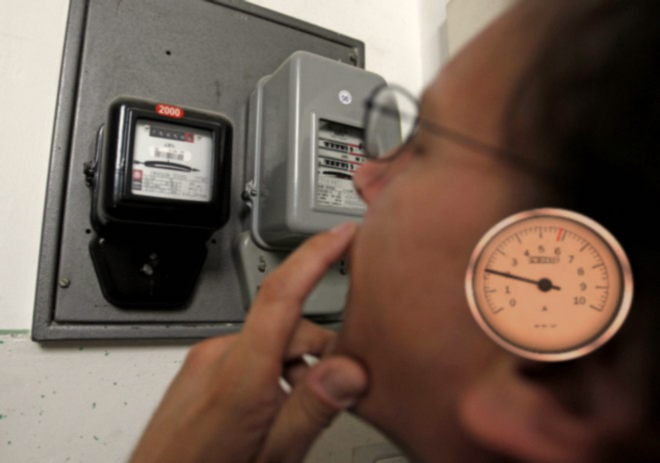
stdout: **2** A
